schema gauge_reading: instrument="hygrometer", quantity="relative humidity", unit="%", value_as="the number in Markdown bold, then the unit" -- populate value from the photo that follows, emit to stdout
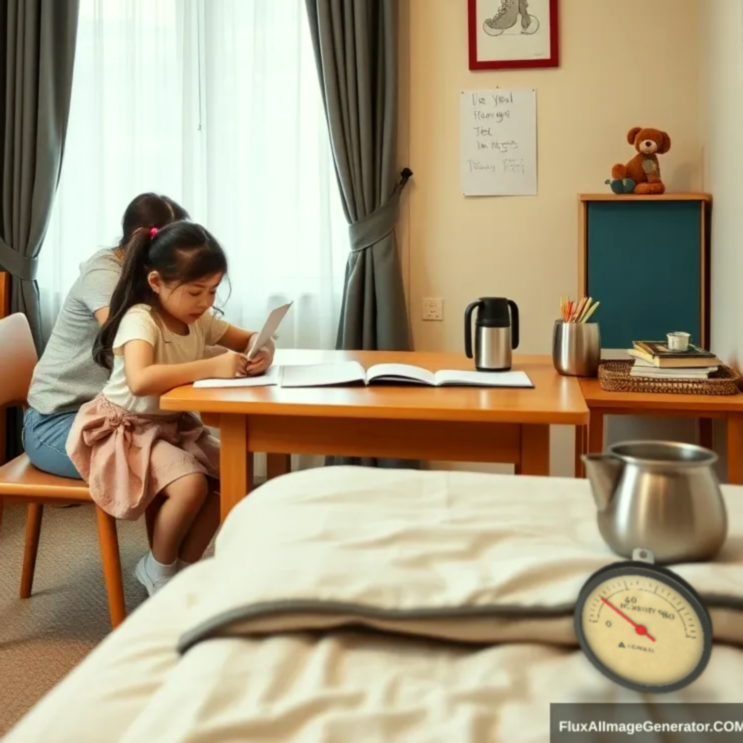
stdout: **20** %
